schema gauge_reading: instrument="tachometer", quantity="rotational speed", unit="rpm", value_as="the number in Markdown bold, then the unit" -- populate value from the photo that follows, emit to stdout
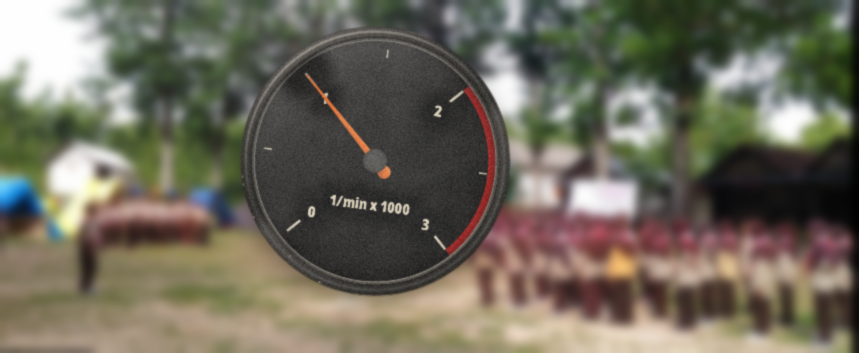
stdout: **1000** rpm
